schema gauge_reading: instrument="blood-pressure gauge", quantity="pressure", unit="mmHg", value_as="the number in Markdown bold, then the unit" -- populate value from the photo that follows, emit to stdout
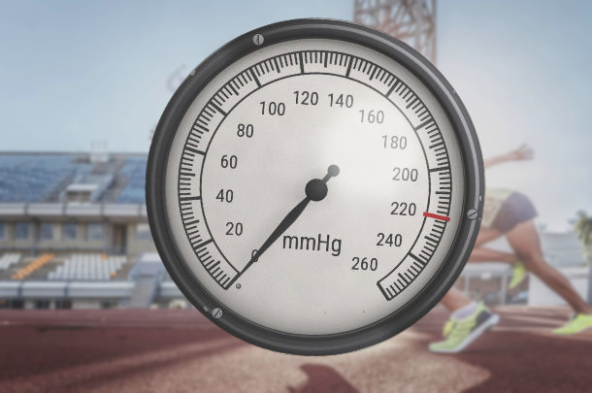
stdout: **0** mmHg
